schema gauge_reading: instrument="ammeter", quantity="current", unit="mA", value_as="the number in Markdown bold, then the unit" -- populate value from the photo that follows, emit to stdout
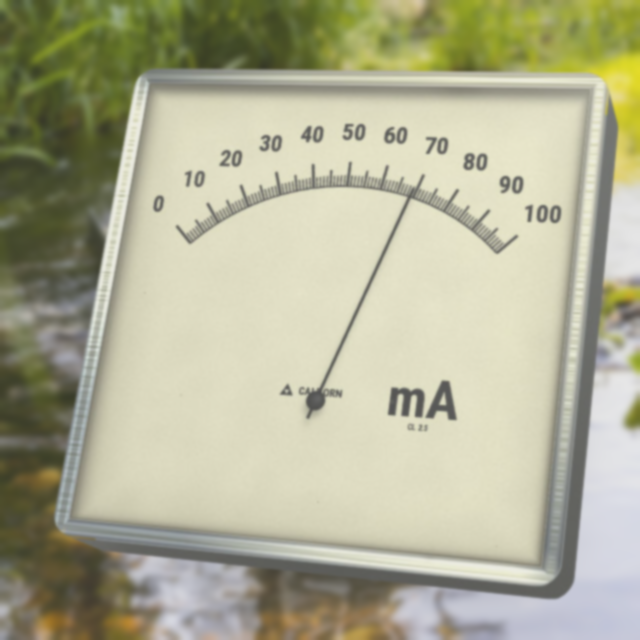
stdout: **70** mA
